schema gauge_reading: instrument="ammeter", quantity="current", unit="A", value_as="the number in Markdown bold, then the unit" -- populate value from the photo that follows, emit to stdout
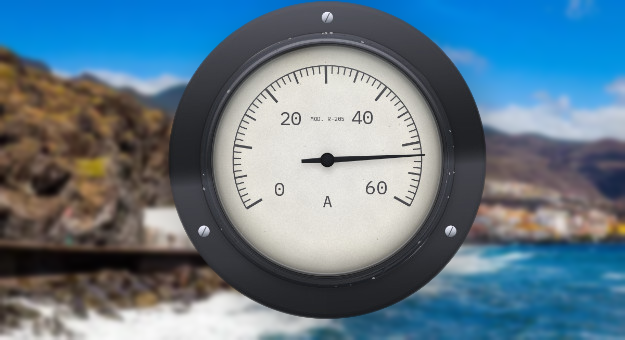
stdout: **52** A
